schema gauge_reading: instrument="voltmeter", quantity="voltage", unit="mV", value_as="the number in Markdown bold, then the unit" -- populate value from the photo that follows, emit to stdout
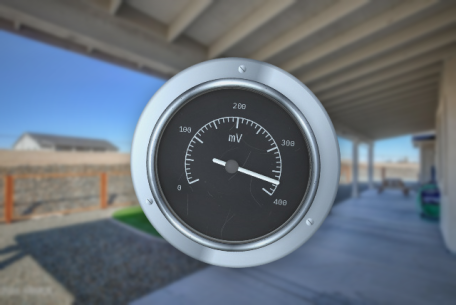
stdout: **370** mV
